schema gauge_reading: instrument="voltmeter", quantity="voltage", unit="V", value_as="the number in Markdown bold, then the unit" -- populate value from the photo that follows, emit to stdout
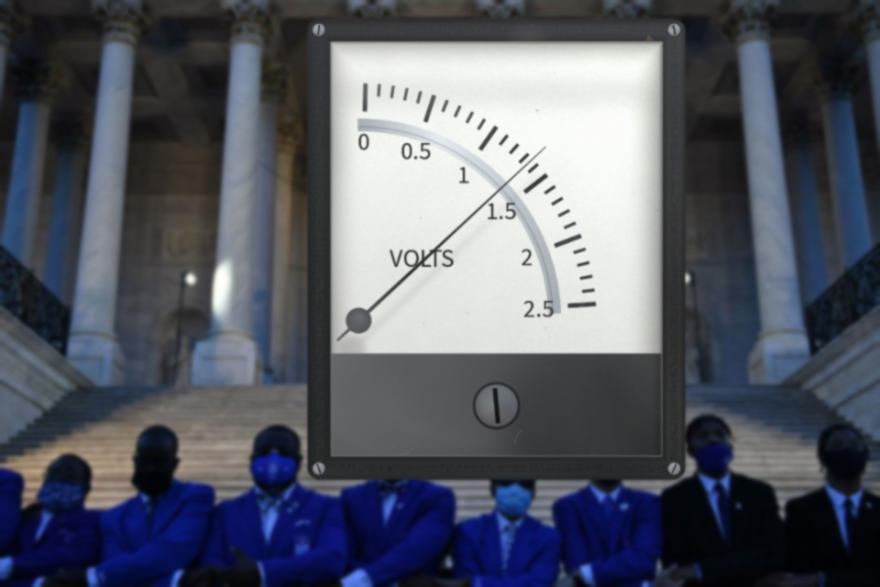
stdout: **1.35** V
